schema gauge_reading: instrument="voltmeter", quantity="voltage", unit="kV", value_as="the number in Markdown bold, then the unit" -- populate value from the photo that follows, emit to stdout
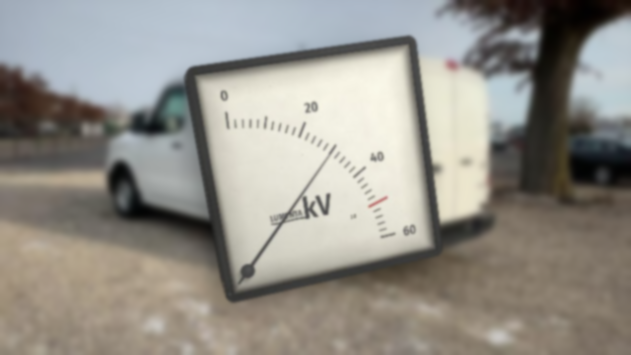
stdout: **30** kV
